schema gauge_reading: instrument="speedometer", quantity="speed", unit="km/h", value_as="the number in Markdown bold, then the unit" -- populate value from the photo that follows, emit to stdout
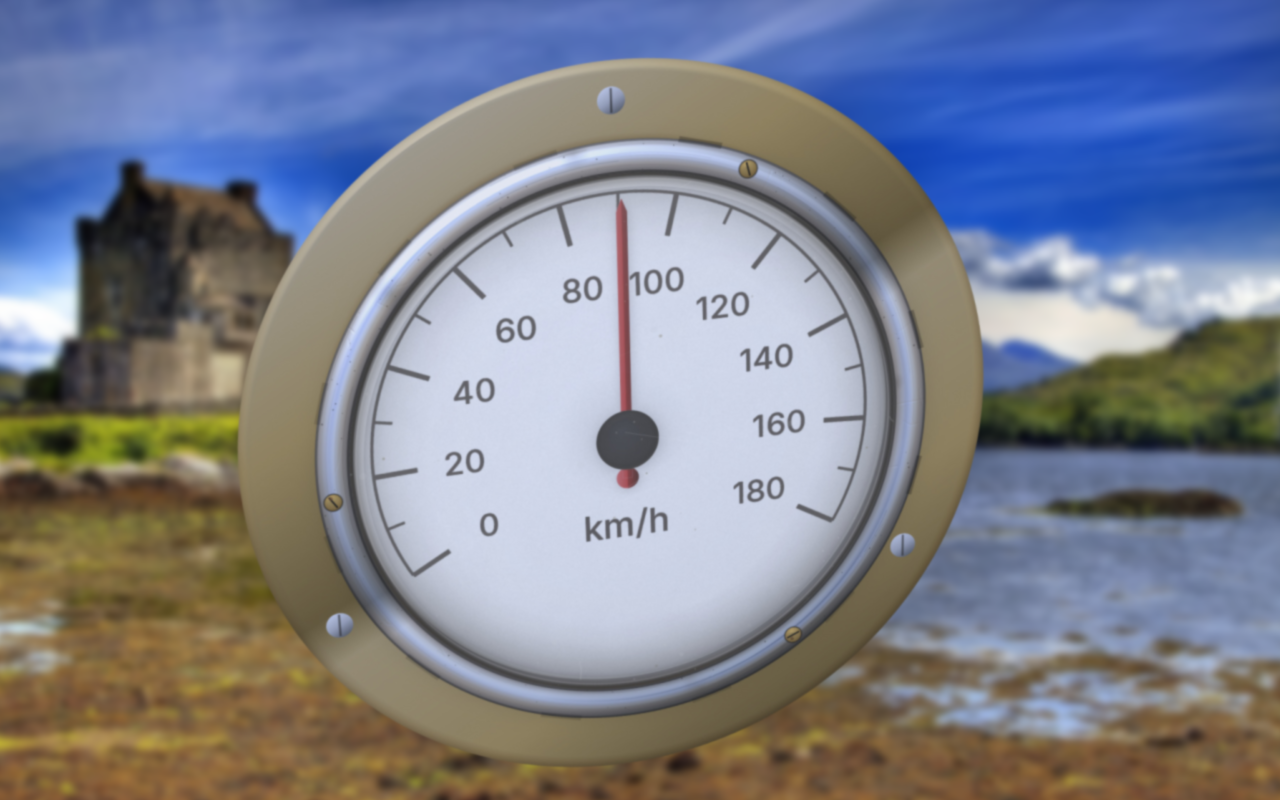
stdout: **90** km/h
